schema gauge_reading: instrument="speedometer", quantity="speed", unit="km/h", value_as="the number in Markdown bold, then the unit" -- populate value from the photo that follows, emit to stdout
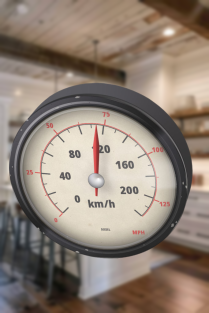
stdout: **115** km/h
